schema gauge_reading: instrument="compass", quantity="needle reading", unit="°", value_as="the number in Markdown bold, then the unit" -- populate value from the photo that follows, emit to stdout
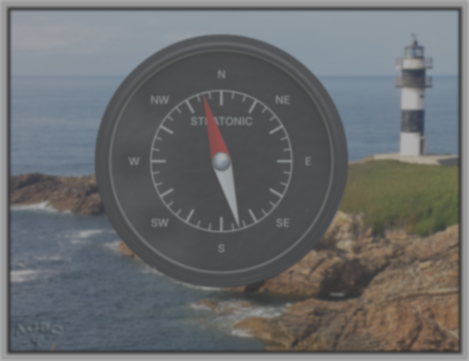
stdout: **345** °
